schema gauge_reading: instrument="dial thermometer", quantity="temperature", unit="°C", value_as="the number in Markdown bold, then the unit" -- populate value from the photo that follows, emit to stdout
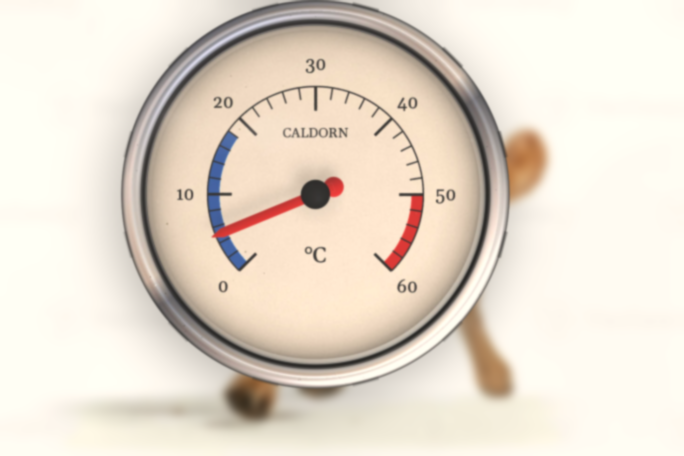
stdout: **5** °C
